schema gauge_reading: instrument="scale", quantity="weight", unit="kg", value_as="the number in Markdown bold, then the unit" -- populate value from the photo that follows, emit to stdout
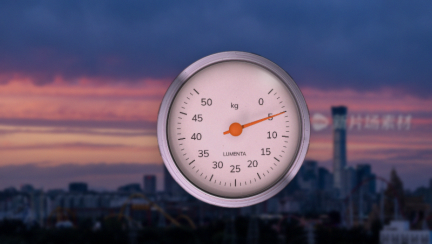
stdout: **5** kg
